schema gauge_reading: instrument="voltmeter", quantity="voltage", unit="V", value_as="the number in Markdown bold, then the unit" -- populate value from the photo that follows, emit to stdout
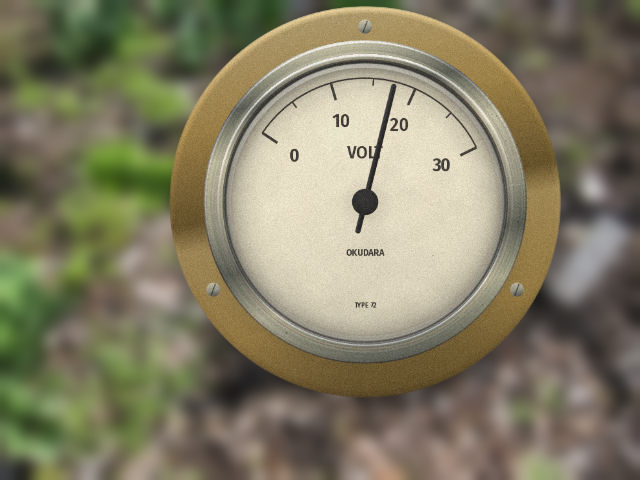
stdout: **17.5** V
